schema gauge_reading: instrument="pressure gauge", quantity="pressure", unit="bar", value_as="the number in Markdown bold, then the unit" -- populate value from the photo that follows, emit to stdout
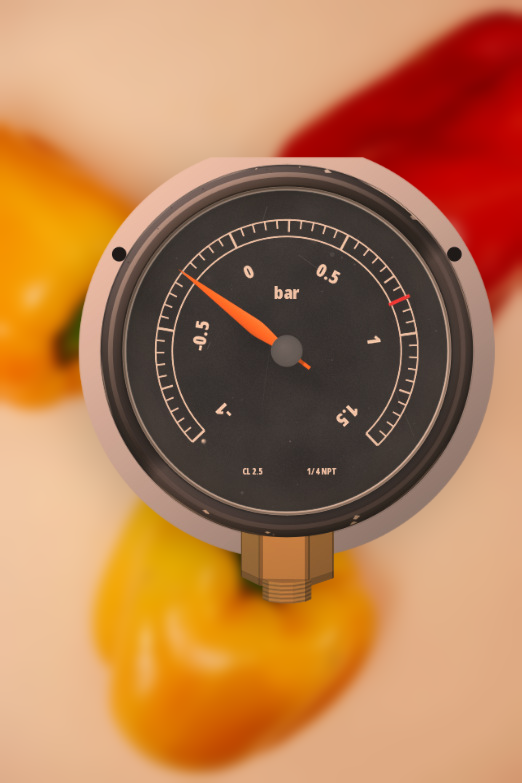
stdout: **-0.25** bar
